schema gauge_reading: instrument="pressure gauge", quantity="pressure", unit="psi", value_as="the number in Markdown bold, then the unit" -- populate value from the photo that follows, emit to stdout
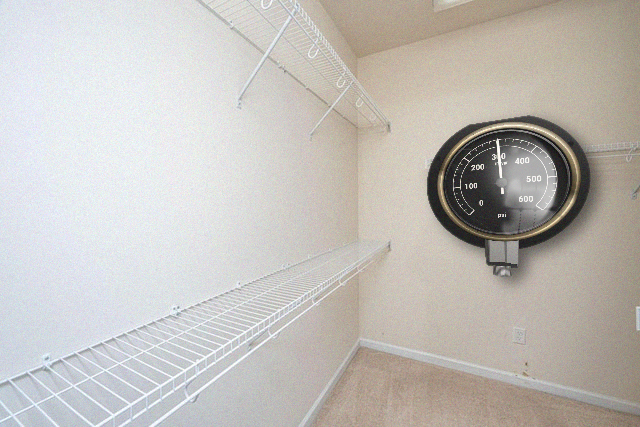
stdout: **300** psi
